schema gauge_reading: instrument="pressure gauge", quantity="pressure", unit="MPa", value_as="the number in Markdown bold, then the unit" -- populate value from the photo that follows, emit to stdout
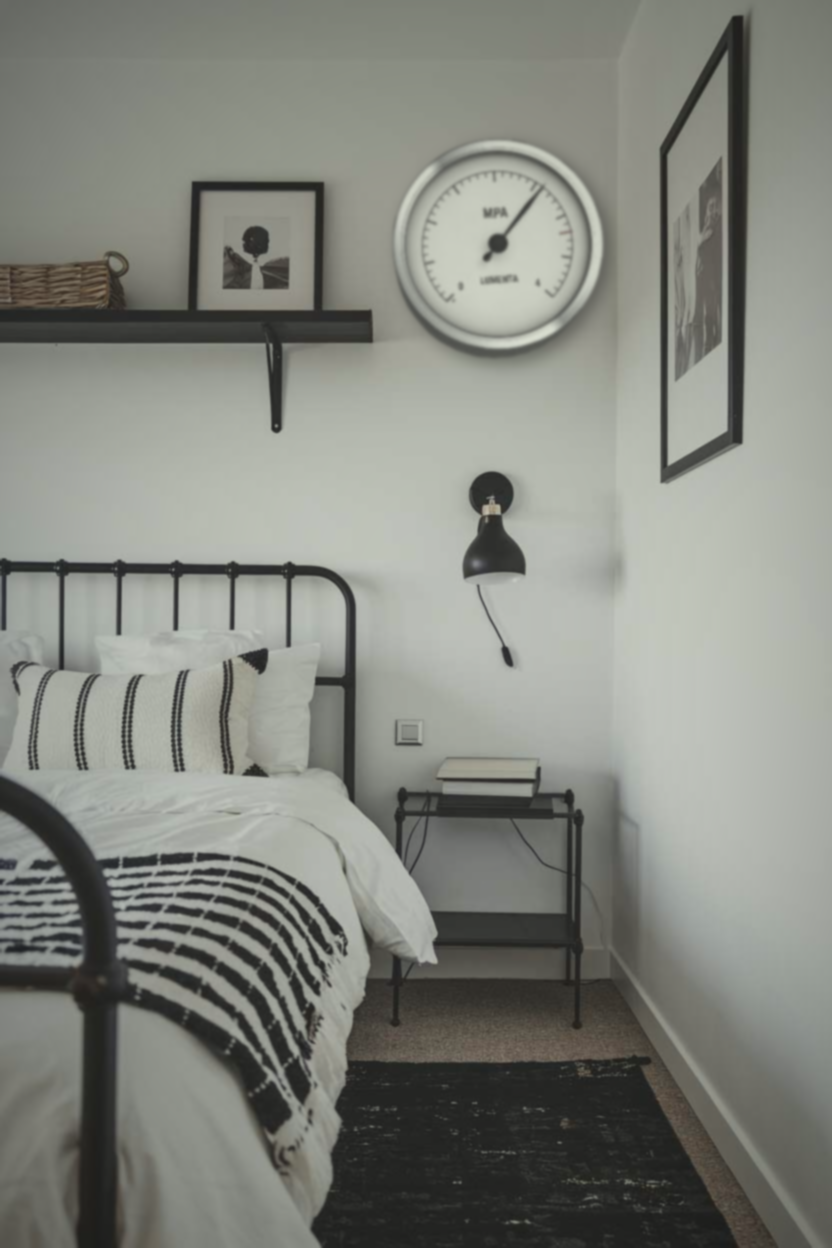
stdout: **2.6** MPa
